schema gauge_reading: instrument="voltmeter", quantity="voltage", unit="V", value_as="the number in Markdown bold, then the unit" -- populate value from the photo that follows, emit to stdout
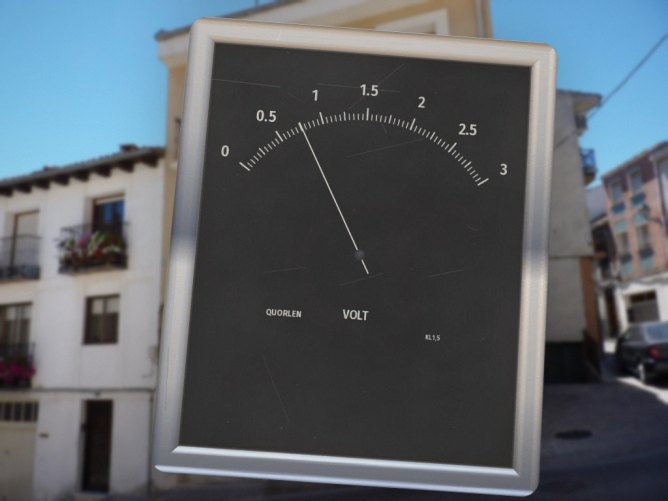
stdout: **0.75** V
